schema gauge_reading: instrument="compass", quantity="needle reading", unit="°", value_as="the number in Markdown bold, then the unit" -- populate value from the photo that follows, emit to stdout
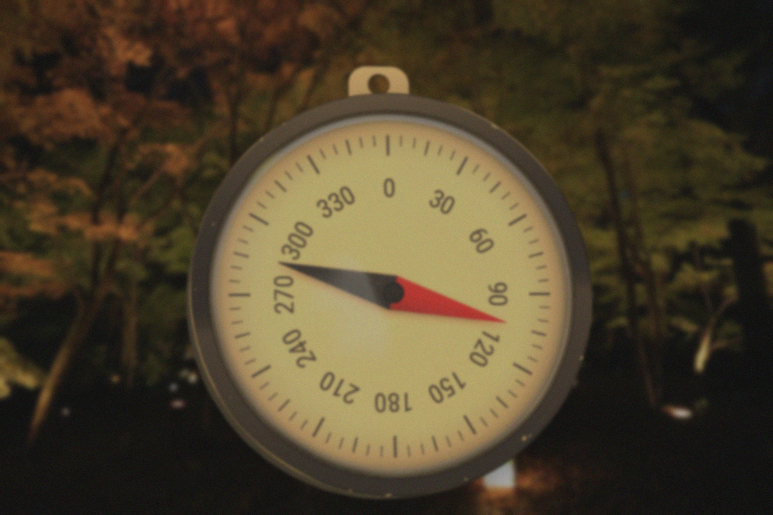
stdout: **105** °
